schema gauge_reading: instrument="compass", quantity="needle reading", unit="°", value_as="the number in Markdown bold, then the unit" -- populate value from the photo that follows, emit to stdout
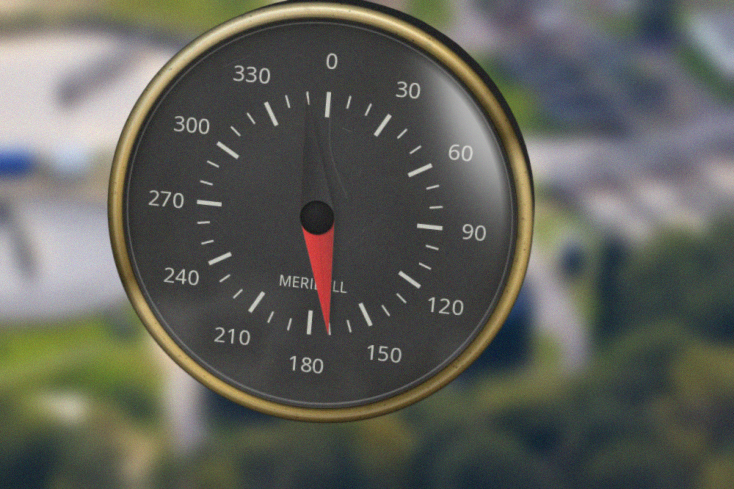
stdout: **170** °
